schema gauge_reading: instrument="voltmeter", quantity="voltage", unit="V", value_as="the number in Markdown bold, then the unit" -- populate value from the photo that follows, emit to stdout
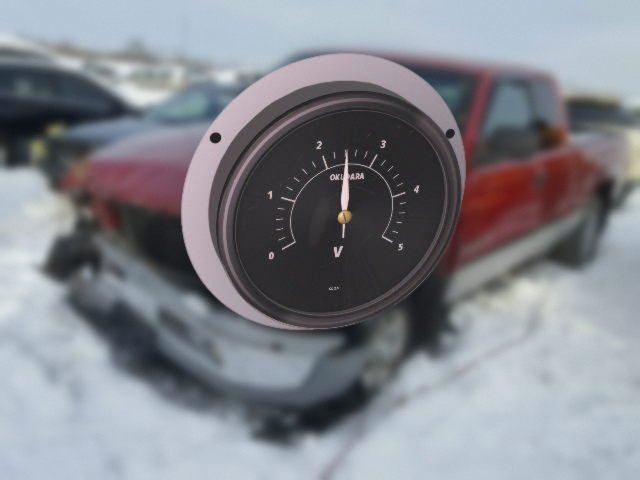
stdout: **2.4** V
